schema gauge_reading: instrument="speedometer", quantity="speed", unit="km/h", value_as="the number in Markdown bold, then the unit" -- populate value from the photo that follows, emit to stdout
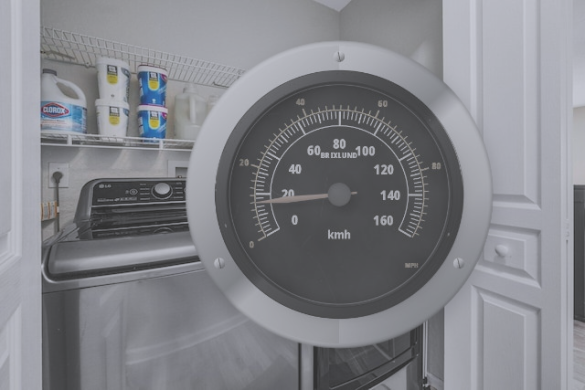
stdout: **16** km/h
